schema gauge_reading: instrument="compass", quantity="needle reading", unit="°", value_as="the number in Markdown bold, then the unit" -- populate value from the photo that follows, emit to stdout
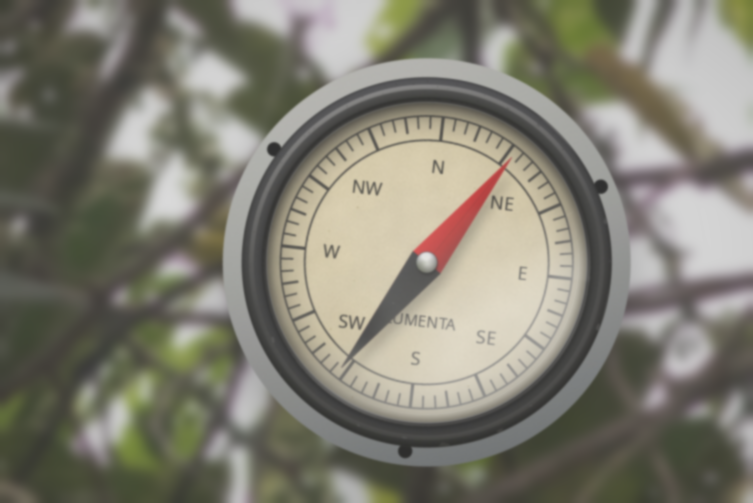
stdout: **32.5** °
